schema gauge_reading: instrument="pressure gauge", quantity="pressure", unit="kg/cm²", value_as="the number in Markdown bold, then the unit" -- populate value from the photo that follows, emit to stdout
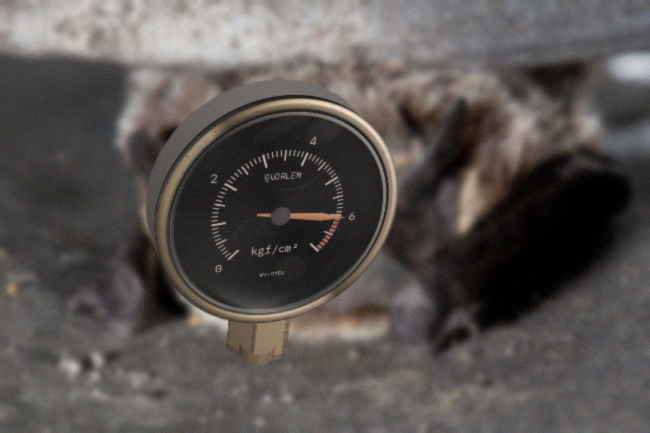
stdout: **6** kg/cm²
